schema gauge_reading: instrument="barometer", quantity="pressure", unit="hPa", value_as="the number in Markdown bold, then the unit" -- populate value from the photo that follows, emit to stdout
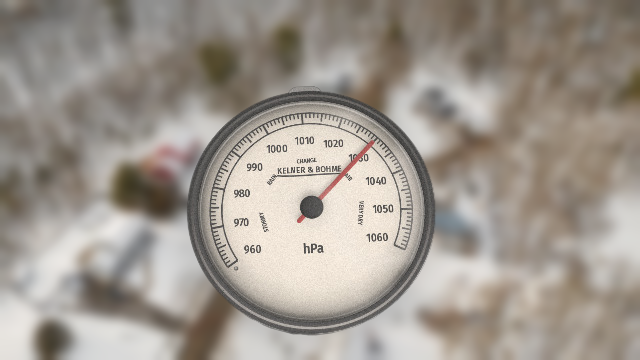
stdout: **1030** hPa
